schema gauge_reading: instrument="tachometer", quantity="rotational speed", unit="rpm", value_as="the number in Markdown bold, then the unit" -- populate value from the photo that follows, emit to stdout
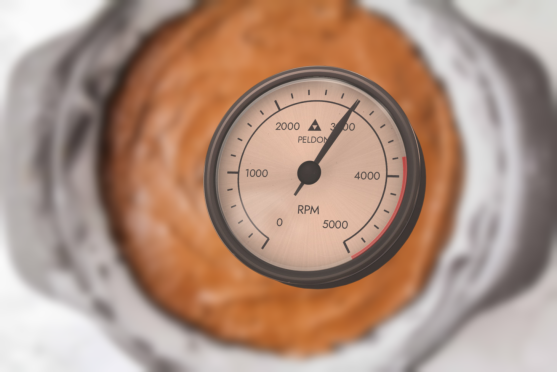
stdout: **3000** rpm
